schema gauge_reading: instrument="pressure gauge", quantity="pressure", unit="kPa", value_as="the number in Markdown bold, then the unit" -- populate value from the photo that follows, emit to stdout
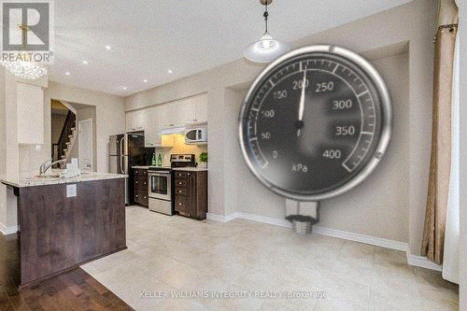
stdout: **210** kPa
